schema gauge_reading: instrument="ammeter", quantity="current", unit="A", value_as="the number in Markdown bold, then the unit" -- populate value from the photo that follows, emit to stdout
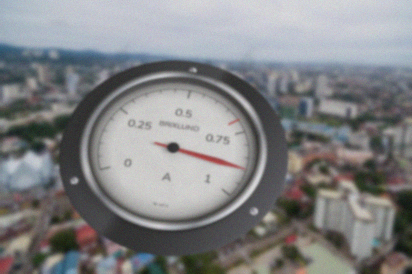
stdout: **0.9** A
